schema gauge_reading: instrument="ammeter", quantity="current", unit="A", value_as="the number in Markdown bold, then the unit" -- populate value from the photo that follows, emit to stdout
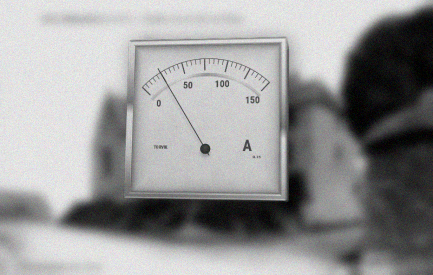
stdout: **25** A
